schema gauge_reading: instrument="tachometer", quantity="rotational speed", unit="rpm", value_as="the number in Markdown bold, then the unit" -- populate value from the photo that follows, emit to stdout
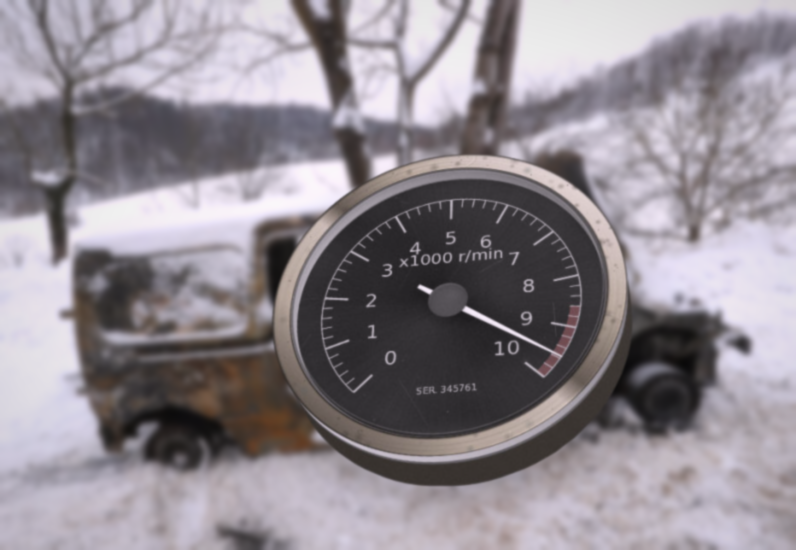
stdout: **9600** rpm
